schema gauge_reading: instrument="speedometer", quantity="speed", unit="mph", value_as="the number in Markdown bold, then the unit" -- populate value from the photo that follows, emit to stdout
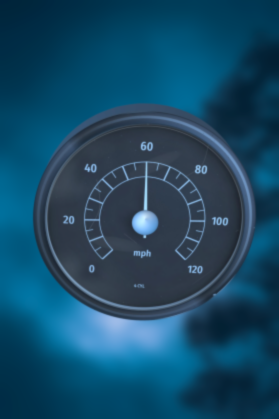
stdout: **60** mph
